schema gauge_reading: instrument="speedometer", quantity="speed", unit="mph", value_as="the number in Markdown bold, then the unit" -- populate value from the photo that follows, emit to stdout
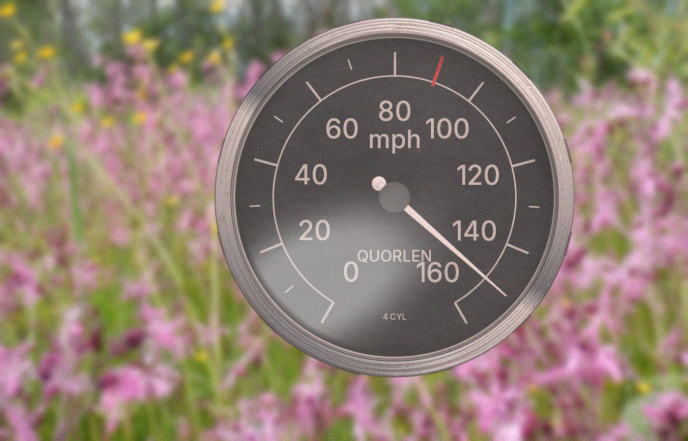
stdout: **150** mph
